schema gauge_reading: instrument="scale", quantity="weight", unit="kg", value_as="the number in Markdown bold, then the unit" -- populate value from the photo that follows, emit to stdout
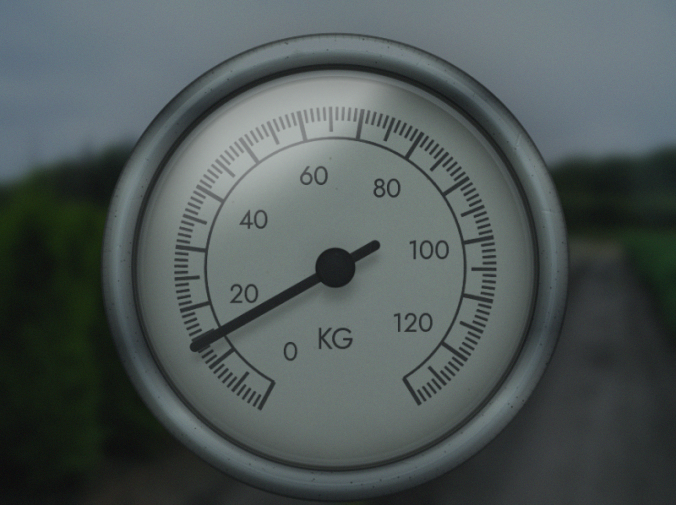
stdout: **14** kg
